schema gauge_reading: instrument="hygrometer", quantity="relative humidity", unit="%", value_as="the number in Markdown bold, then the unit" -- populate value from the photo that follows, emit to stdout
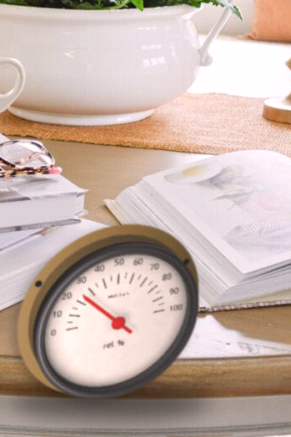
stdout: **25** %
